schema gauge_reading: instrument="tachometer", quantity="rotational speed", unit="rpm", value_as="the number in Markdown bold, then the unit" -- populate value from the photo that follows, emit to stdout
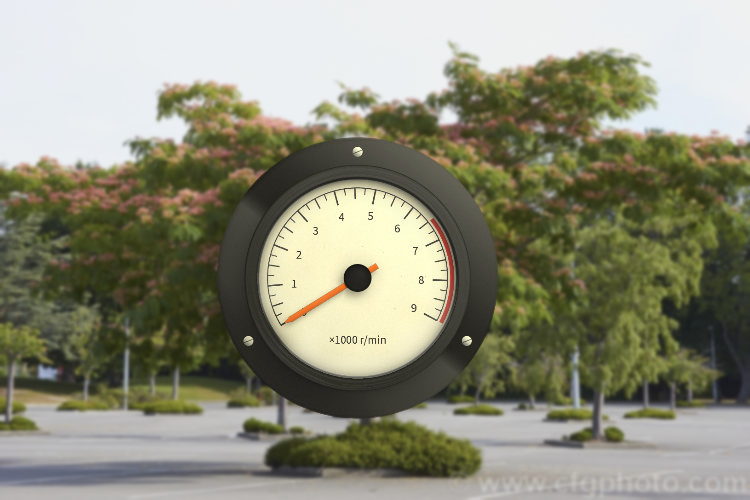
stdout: **0** rpm
